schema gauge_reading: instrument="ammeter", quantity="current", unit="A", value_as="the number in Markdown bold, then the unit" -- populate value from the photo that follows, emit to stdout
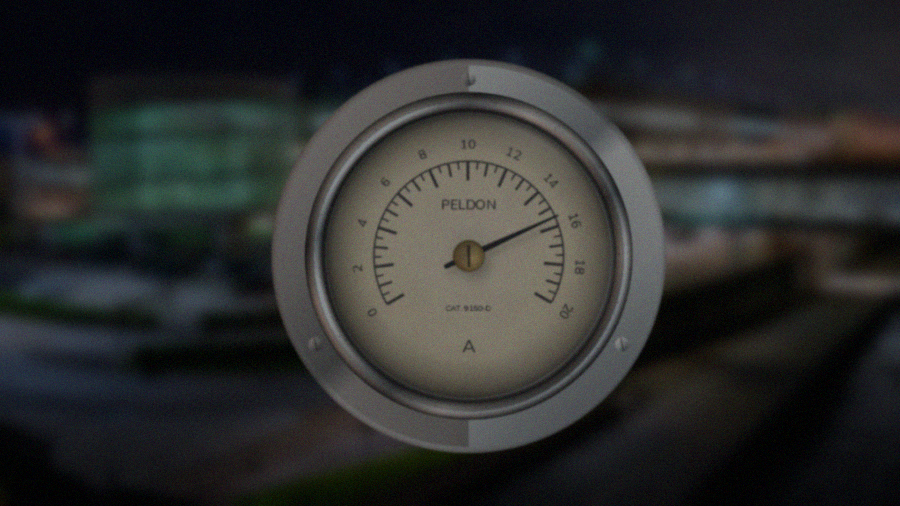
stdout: **15.5** A
